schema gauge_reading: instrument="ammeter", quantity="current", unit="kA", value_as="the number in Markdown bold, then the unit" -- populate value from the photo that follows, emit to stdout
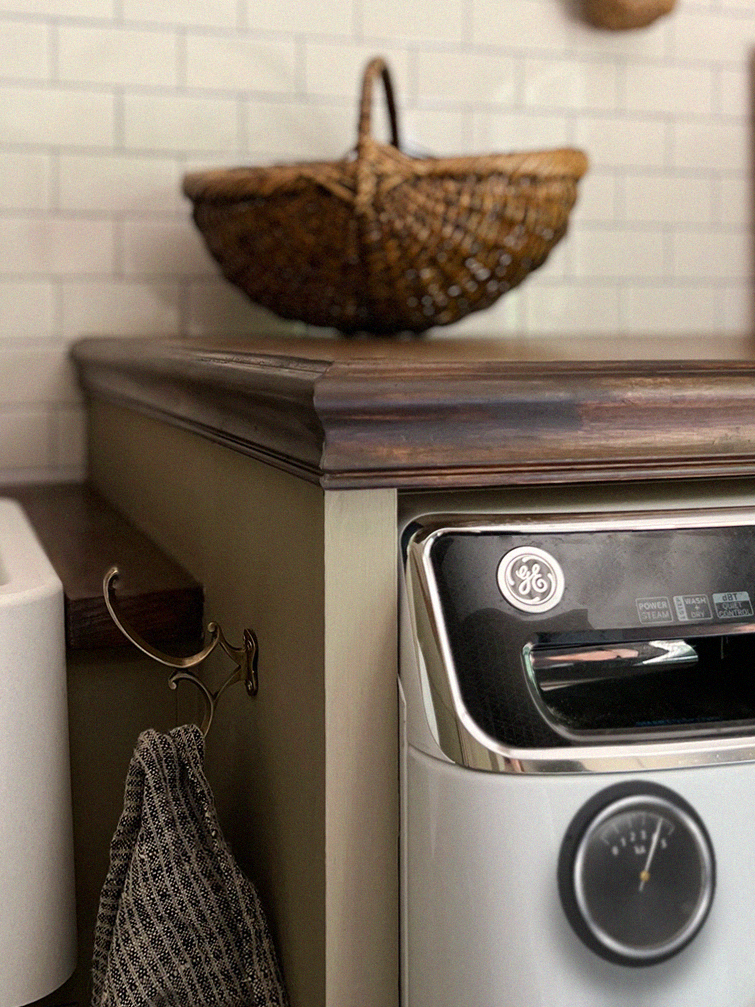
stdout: **4** kA
